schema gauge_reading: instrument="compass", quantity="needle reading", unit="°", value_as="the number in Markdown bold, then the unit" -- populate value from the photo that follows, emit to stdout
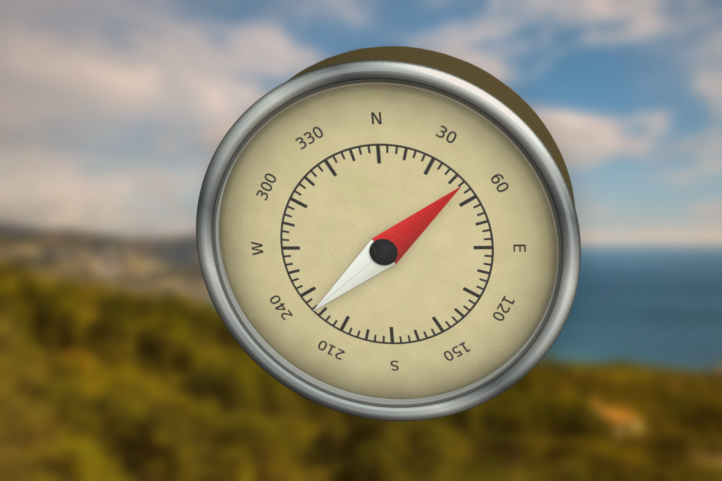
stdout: **50** °
